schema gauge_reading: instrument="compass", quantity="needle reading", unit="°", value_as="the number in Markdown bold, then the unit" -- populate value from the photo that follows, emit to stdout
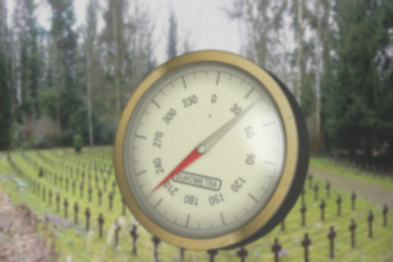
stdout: **220** °
